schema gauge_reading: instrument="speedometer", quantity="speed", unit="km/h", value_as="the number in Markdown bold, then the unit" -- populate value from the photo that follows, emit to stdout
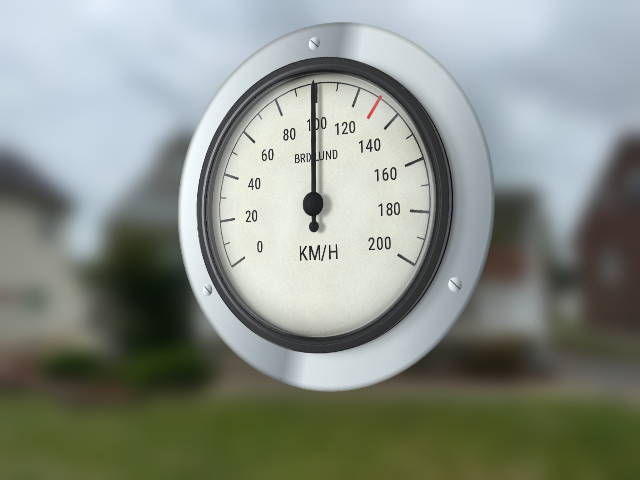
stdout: **100** km/h
